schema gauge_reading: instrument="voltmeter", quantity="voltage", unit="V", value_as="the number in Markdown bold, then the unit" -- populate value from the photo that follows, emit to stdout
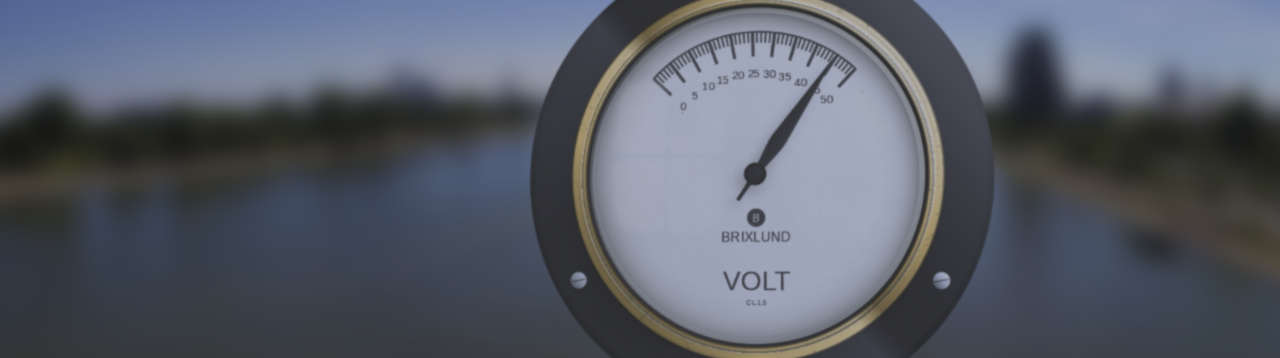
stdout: **45** V
